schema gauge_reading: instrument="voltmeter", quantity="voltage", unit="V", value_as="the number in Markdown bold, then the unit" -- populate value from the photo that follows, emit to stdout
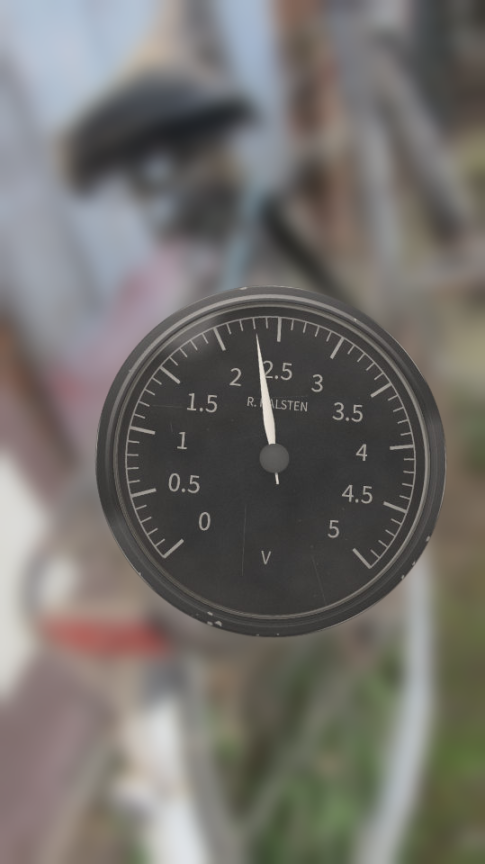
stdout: **2.3** V
